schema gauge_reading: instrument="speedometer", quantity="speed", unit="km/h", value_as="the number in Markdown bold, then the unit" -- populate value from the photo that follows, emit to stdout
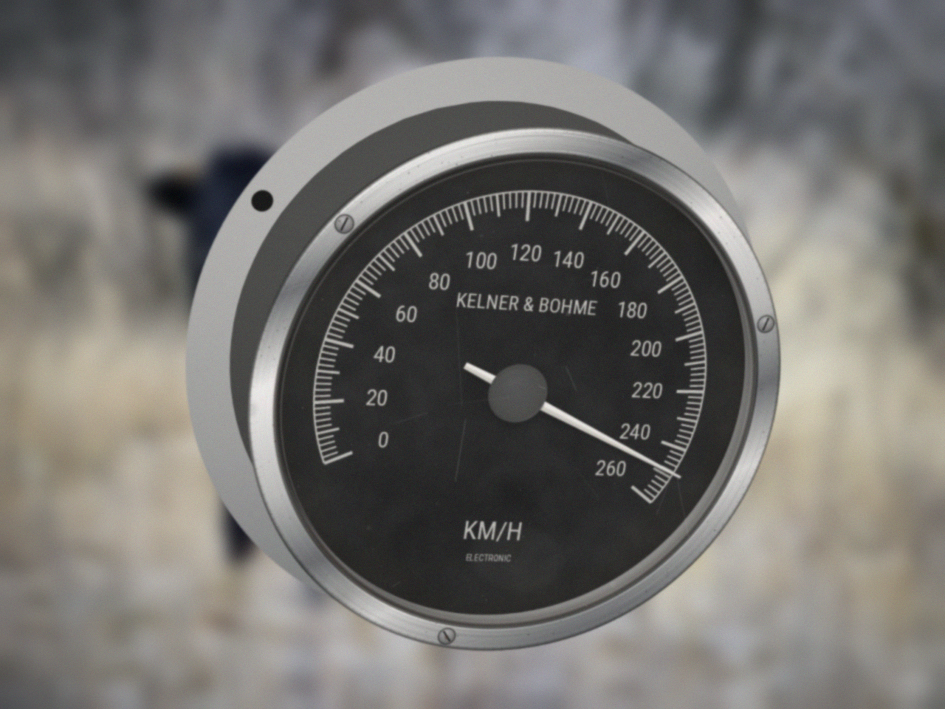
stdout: **248** km/h
